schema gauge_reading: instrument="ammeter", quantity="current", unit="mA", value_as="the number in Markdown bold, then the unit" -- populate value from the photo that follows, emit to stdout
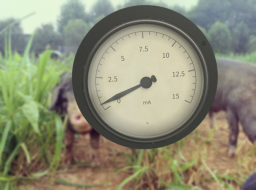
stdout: **0.5** mA
